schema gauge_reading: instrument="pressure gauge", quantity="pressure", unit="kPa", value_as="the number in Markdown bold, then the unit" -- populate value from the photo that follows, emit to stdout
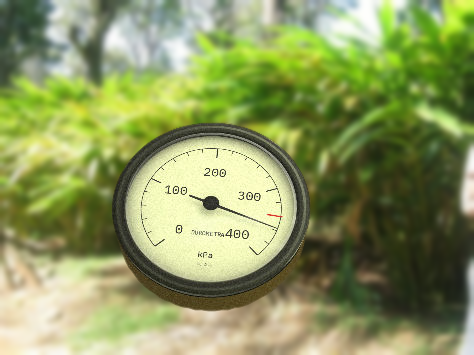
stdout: **360** kPa
